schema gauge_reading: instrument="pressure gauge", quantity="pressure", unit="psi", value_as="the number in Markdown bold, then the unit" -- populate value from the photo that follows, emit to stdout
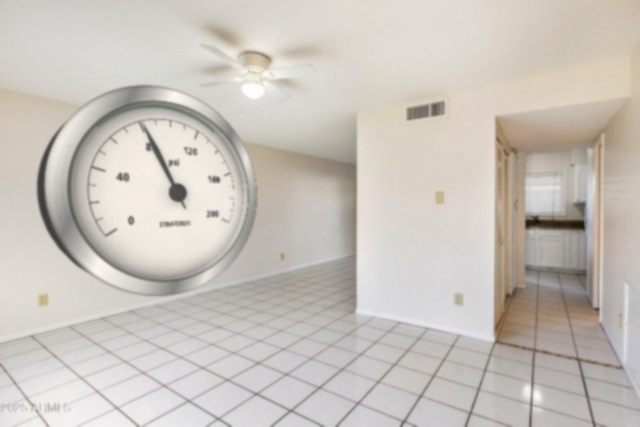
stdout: **80** psi
